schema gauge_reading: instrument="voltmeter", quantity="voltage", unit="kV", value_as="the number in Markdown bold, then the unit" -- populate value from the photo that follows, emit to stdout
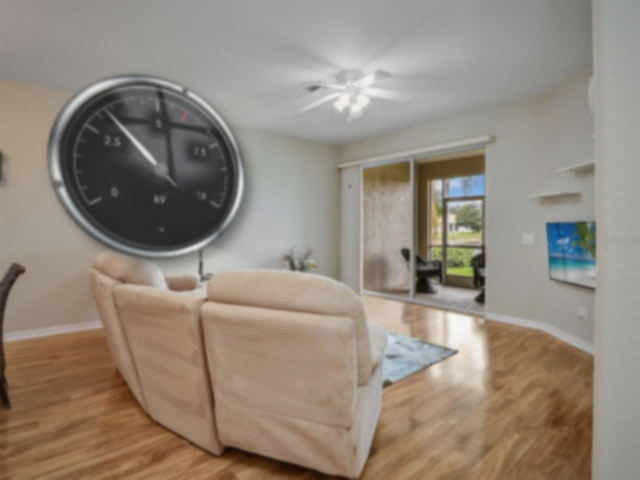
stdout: **3.25** kV
